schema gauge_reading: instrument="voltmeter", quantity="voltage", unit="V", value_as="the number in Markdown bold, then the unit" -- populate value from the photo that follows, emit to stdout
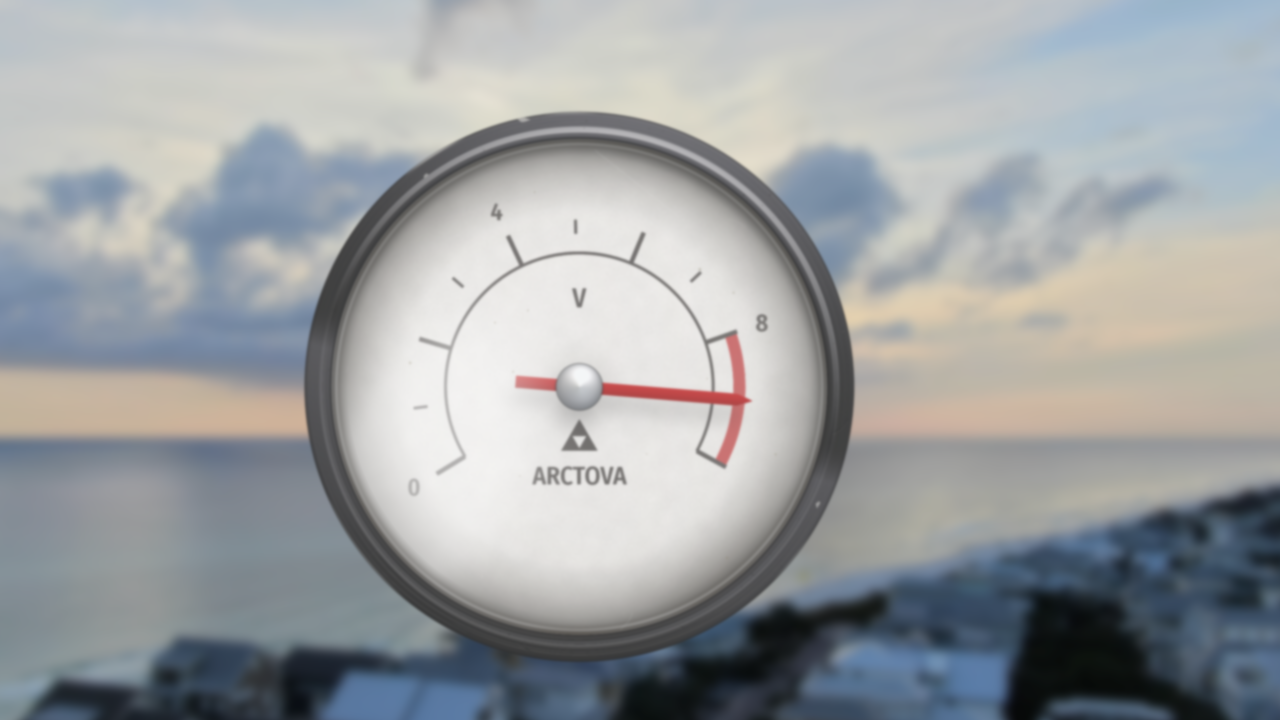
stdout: **9** V
